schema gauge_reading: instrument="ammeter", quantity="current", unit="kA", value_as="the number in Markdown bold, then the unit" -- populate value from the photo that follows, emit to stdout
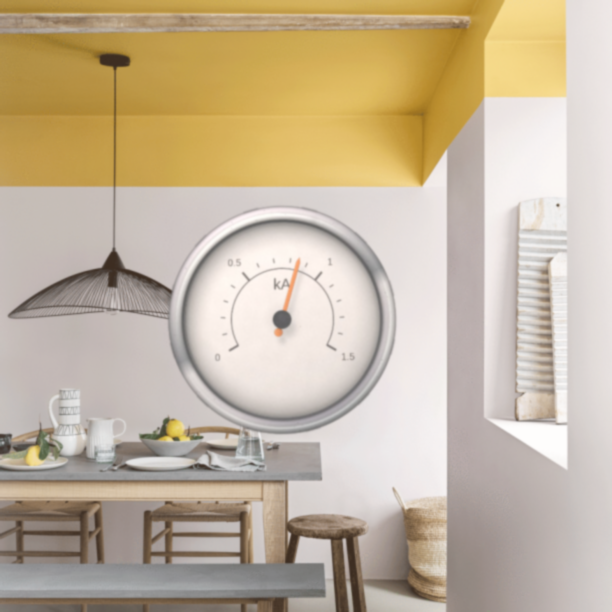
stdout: **0.85** kA
